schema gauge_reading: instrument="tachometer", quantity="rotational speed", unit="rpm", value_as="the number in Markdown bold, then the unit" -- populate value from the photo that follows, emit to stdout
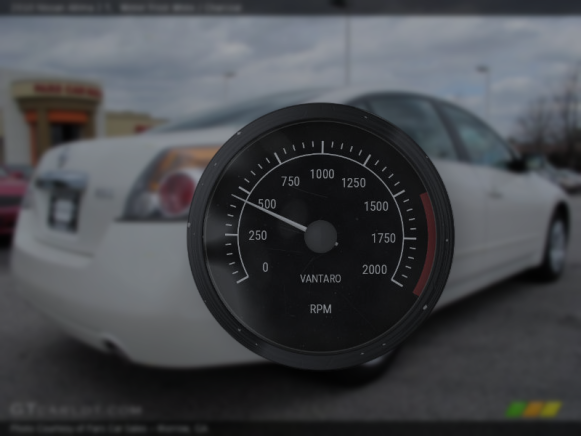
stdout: **450** rpm
